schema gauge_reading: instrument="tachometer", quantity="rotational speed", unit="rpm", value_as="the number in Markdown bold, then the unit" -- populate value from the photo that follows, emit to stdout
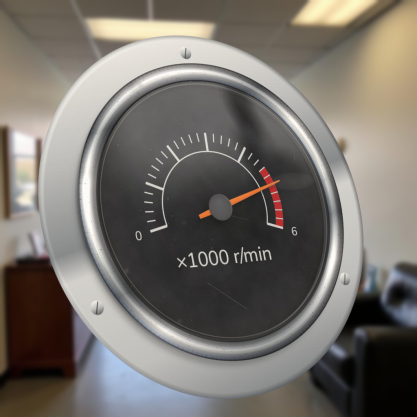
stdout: **5000** rpm
